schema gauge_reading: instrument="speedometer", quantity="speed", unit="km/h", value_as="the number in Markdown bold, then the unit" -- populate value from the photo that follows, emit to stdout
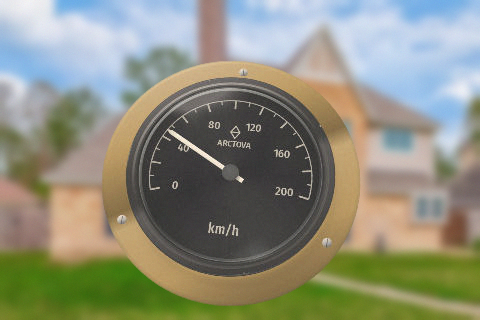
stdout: **45** km/h
